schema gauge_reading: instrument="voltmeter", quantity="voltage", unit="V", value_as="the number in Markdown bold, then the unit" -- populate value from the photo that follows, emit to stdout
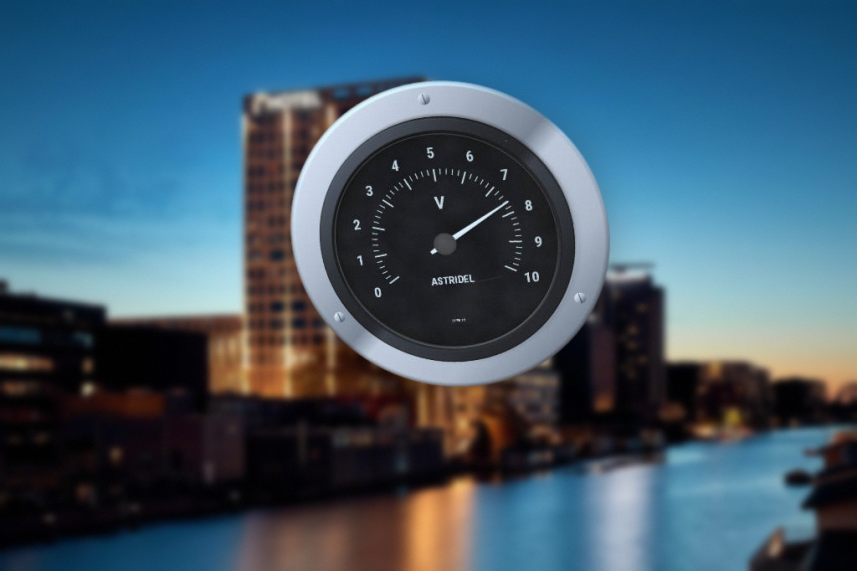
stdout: **7.6** V
